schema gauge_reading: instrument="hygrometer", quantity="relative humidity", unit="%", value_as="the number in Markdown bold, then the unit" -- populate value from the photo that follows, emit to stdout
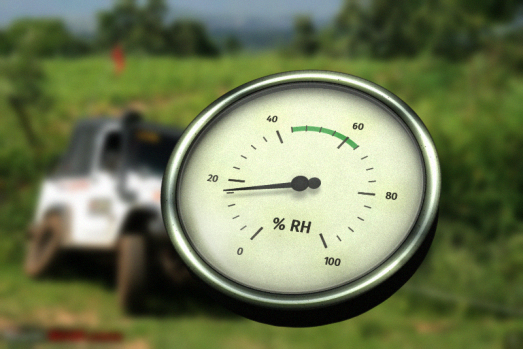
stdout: **16** %
